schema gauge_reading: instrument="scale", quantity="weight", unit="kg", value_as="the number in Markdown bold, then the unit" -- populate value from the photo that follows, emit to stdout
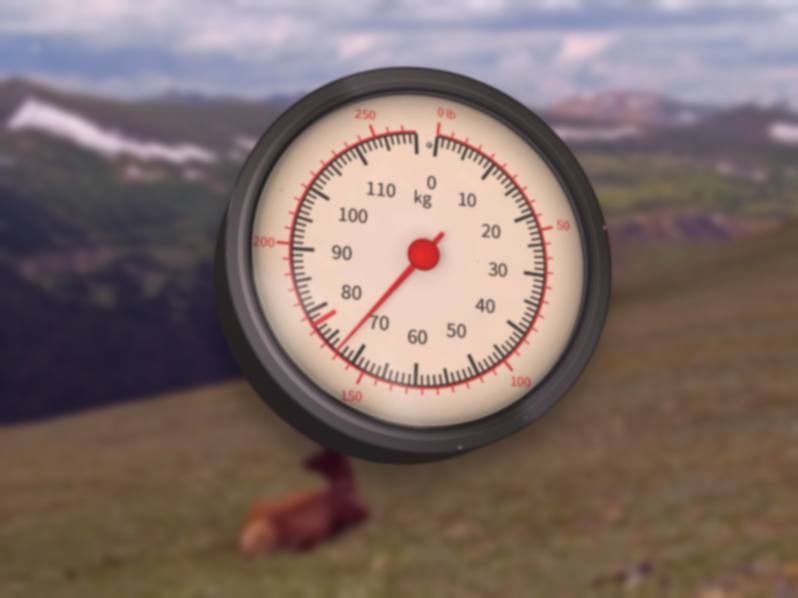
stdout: **73** kg
